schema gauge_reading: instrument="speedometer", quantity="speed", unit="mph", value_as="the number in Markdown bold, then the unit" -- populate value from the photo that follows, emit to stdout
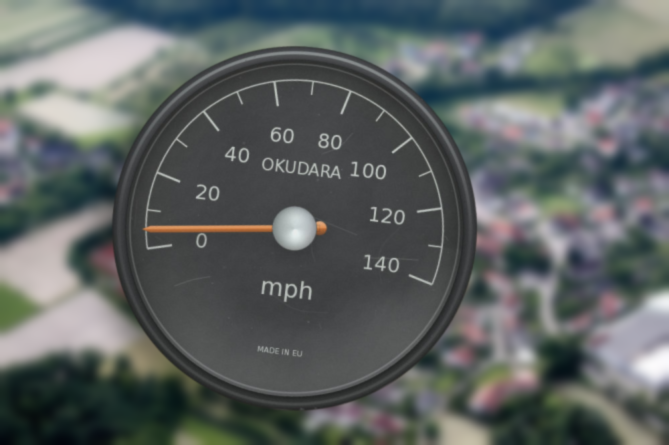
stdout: **5** mph
